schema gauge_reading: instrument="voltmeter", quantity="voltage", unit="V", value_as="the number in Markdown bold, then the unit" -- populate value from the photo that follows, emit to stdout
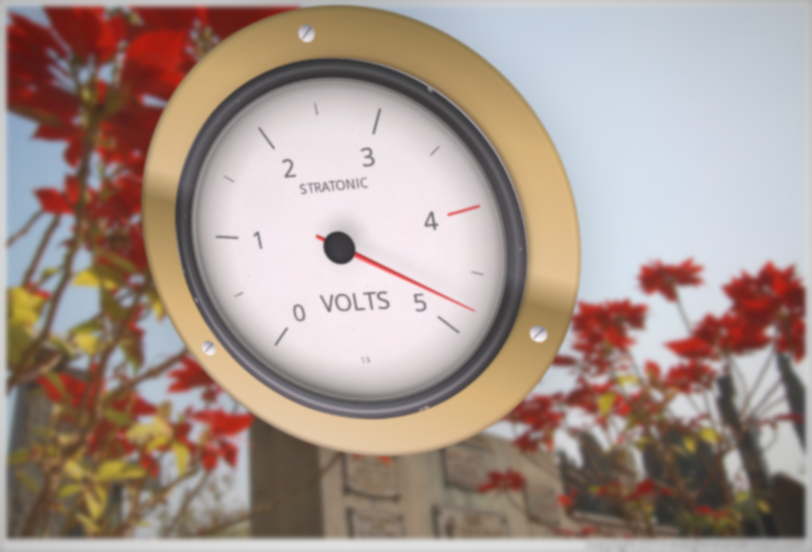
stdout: **4.75** V
